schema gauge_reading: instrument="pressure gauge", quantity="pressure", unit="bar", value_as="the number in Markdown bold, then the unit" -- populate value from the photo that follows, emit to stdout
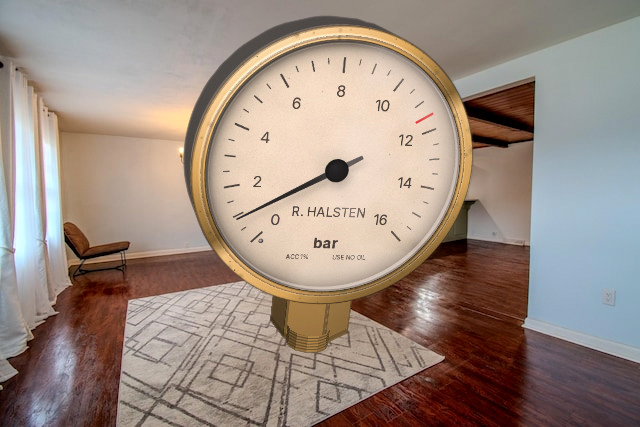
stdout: **1** bar
